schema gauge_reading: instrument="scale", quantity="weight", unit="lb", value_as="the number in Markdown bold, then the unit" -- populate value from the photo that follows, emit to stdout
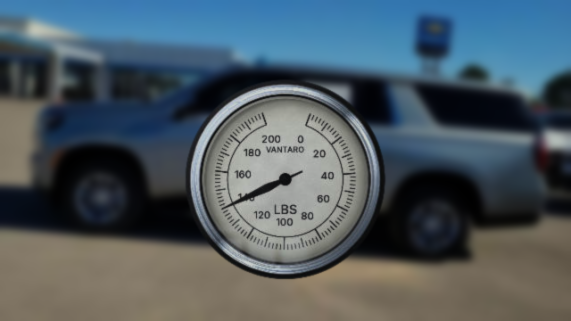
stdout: **140** lb
